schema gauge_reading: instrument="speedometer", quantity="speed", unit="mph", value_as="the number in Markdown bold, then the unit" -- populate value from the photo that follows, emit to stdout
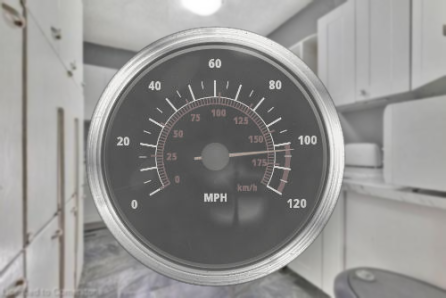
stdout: **102.5** mph
